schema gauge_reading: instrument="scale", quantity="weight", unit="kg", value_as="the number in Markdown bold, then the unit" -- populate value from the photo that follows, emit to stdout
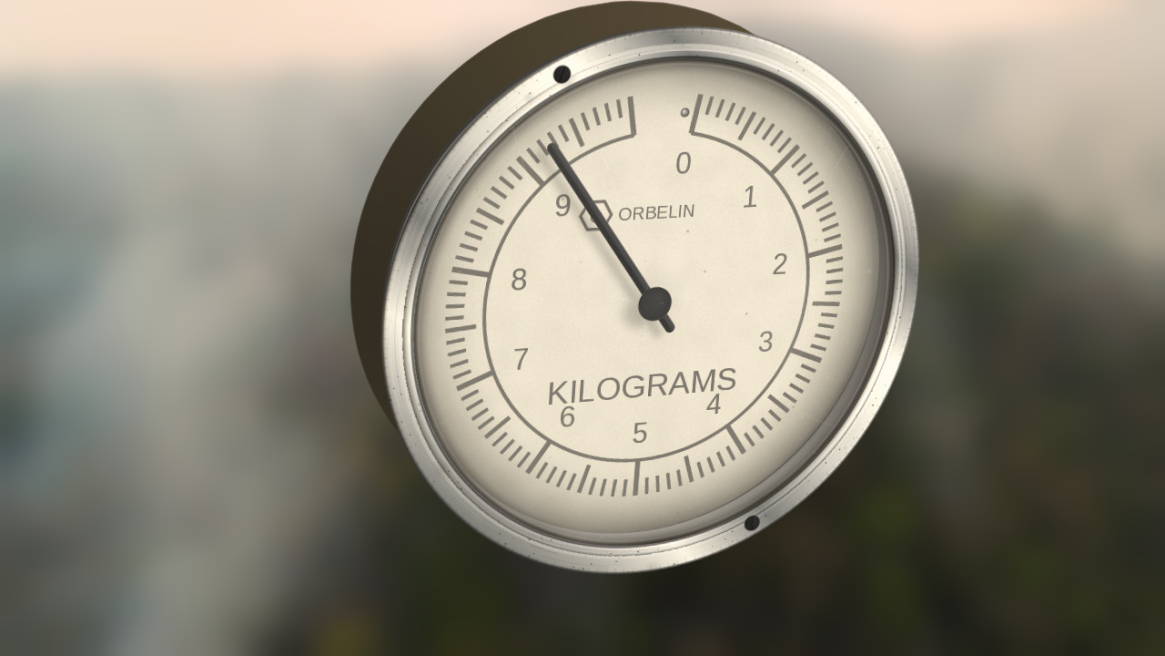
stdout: **9.25** kg
